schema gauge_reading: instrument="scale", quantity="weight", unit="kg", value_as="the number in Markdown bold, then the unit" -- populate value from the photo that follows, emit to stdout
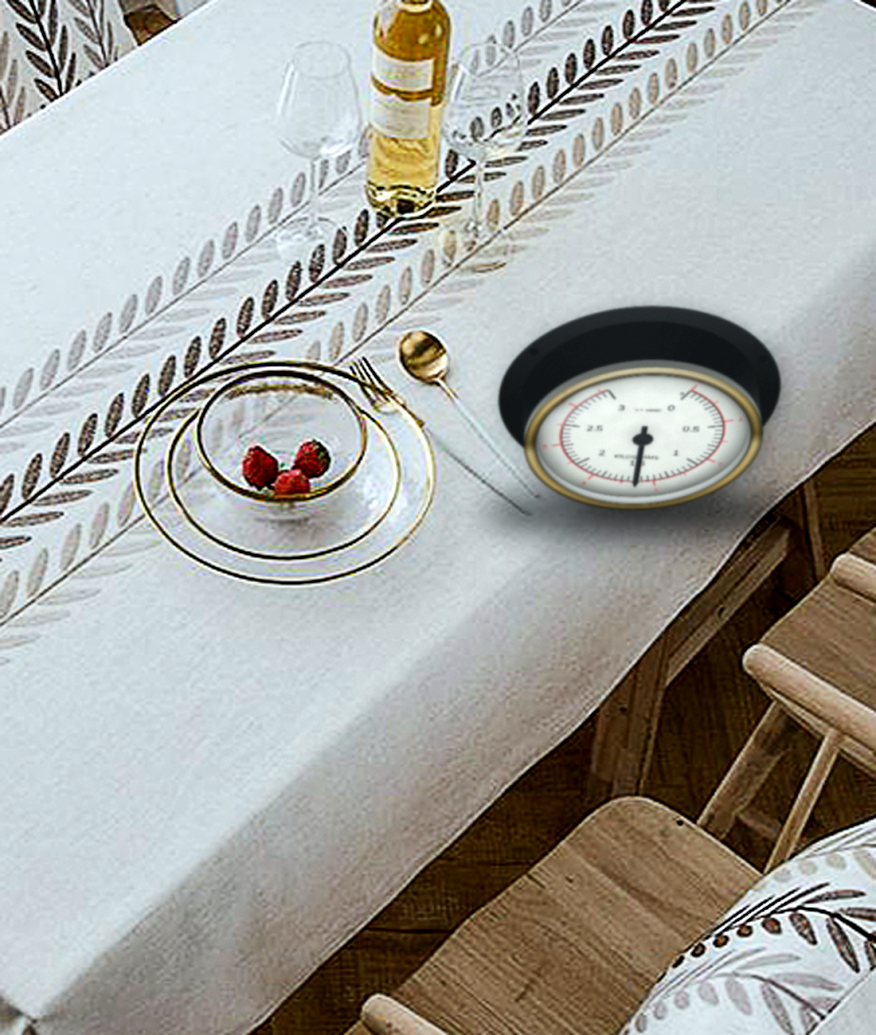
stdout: **1.5** kg
